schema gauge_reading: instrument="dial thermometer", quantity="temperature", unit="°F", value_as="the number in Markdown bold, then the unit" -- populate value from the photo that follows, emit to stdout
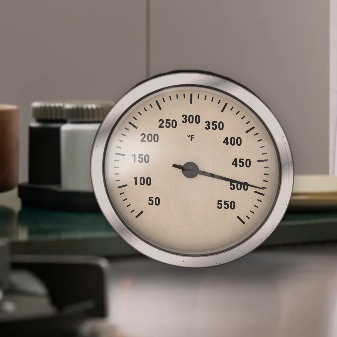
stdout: **490** °F
